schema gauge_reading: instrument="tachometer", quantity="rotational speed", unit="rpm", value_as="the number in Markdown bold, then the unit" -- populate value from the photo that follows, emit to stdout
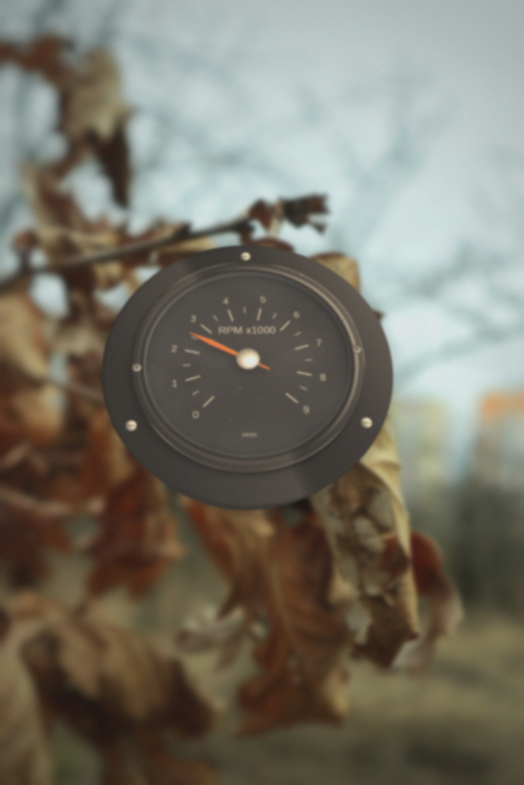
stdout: **2500** rpm
